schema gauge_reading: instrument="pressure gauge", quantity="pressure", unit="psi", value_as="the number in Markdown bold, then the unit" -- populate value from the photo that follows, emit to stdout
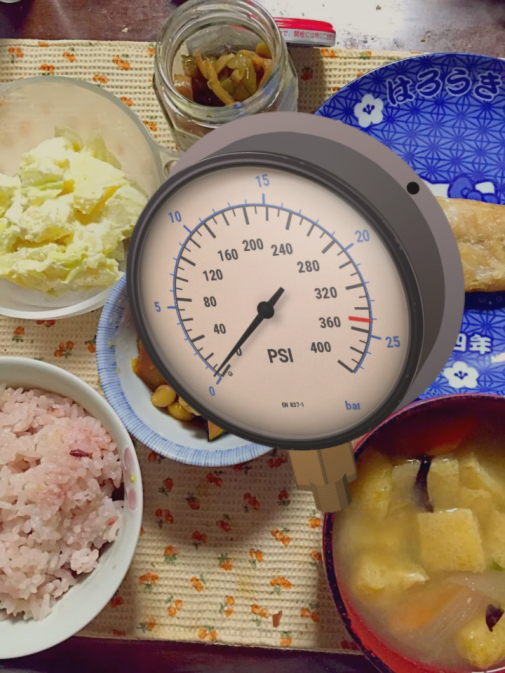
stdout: **5** psi
